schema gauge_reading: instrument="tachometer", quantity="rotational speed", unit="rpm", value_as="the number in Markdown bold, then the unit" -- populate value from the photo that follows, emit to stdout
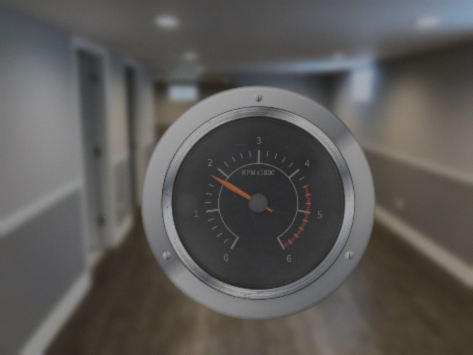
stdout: **1800** rpm
